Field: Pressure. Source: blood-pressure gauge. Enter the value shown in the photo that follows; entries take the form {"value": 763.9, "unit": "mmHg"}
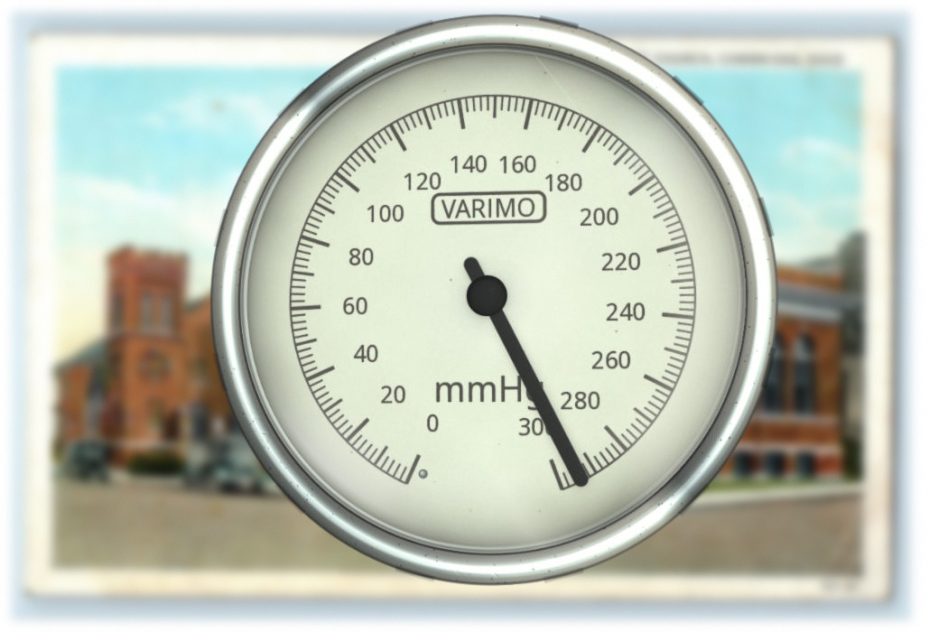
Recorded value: {"value": 294, "unit": "mmHg"}
